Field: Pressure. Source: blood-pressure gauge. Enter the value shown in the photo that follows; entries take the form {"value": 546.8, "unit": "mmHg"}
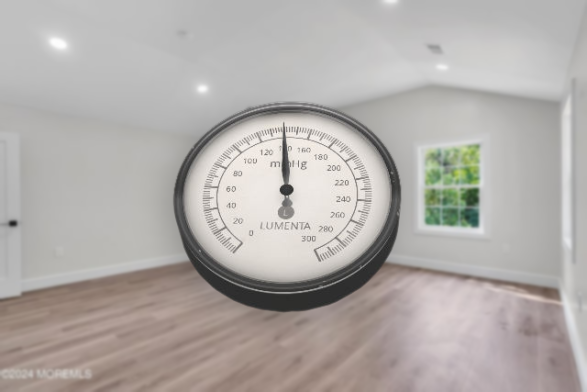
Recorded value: {"value": 140, "unit": "mmHg"}
